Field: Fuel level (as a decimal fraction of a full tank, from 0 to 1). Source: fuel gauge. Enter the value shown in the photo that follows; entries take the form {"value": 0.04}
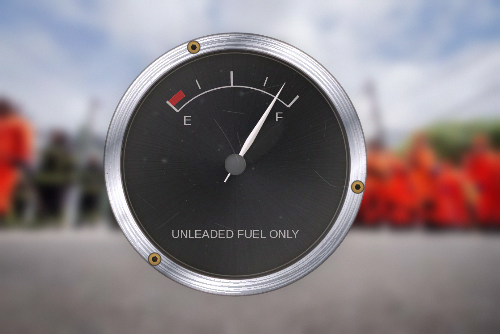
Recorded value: {"value": 0.875}
